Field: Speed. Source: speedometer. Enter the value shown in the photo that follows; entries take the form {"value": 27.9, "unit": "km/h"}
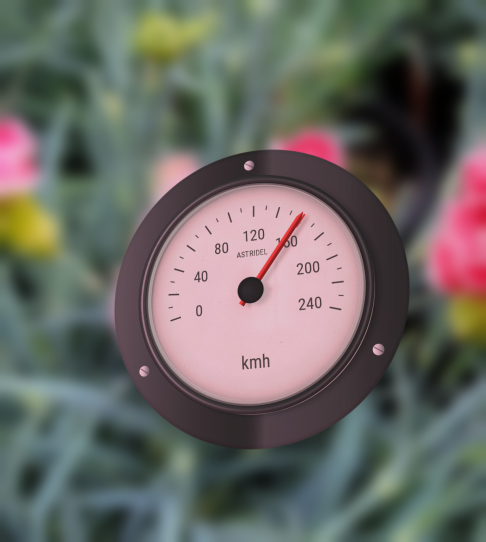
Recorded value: {"value": 160, "unit": "km/h"}
